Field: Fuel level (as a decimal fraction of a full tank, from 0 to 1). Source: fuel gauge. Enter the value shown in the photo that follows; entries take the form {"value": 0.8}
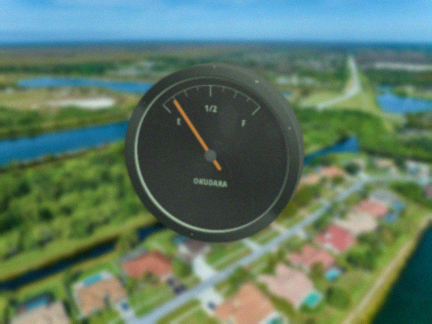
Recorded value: {"value": 0.125}
